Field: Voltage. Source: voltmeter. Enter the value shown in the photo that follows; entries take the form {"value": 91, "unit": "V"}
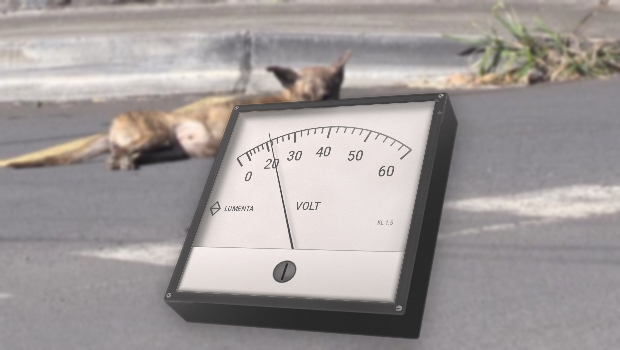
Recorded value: {"value": 22, "unit": "V"}
